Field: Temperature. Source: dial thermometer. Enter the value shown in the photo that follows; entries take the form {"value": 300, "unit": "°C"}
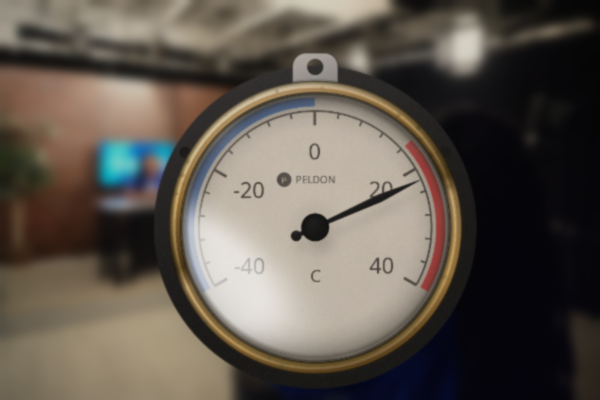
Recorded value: {"value": 22, "unit": "°C"}
